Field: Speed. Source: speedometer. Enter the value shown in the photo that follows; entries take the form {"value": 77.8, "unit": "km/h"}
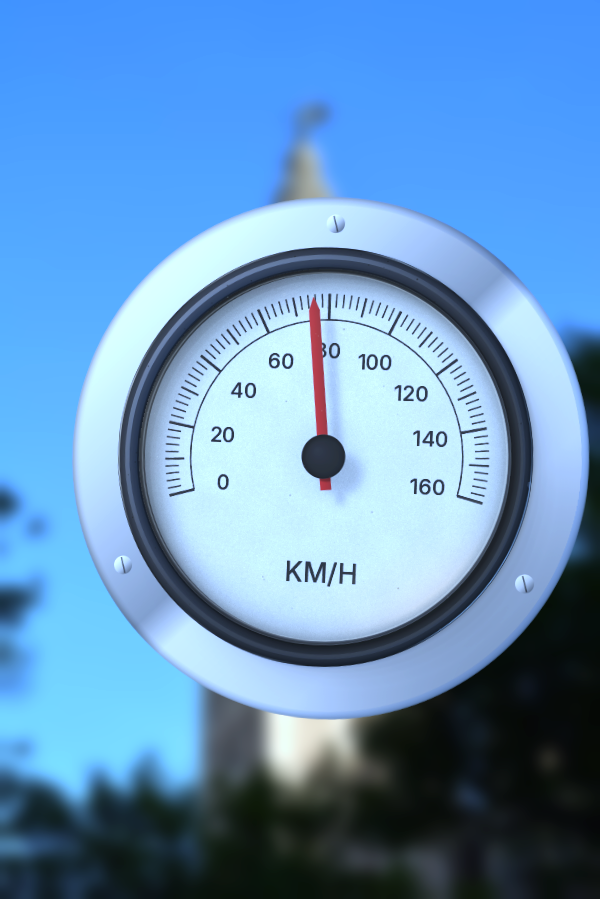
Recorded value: {"value": 76, "unit": "km/h"}
